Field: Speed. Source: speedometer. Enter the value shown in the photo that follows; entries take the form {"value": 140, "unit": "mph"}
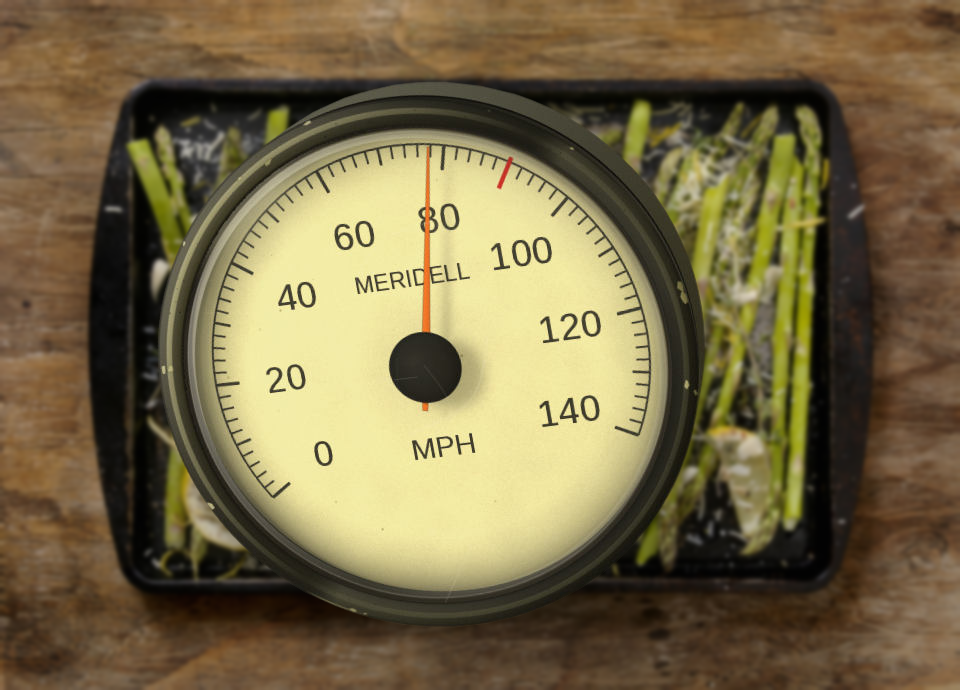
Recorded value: {"value": 78, "unit": "mph"}
